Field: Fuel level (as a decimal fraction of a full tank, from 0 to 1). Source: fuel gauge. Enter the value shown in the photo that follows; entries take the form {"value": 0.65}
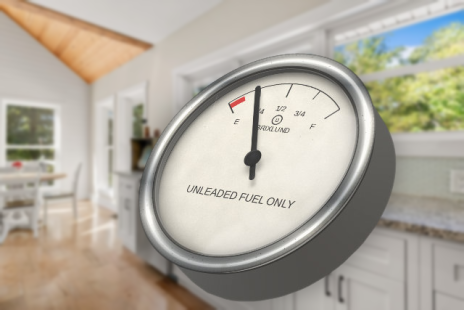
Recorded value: {"value": 0.25}
